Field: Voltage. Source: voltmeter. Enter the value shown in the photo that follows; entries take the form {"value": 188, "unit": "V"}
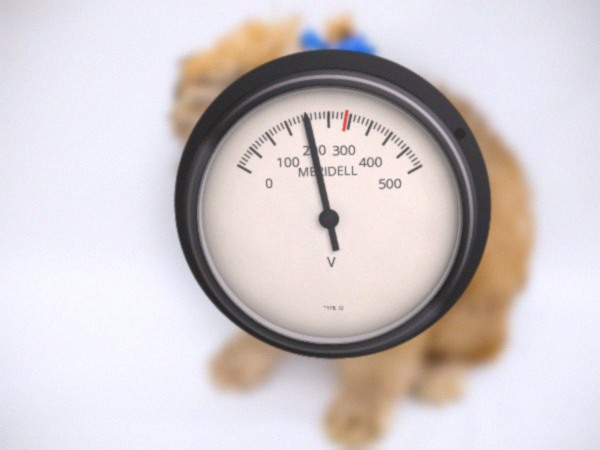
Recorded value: {"value": 200, "unit": "V"}
